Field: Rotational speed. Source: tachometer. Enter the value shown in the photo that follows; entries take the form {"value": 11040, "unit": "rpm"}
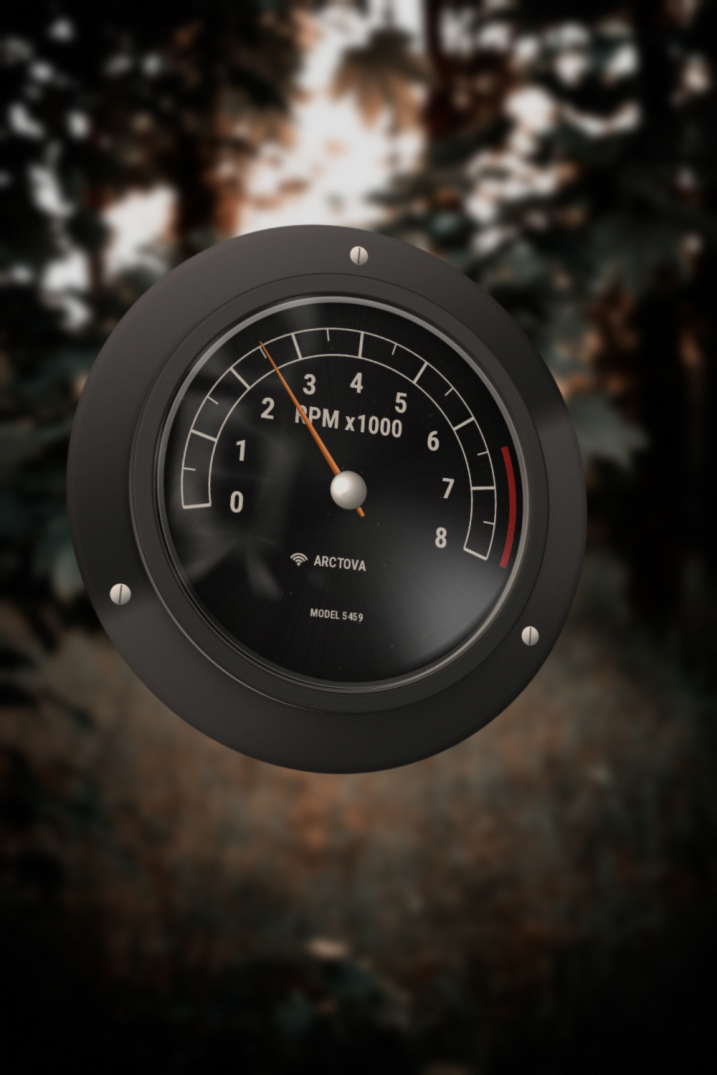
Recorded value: {"value": 2500, "unit": "rpm"}
